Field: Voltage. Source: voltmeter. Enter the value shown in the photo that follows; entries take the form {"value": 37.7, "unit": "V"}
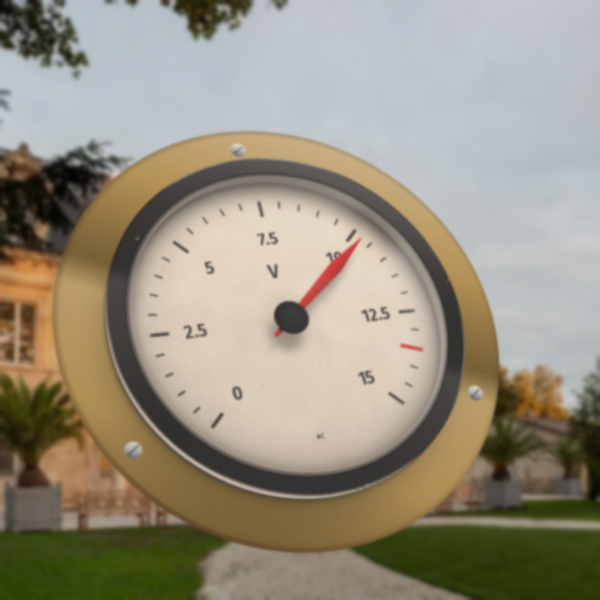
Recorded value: {"value": 10.25, "unit": "V"}
